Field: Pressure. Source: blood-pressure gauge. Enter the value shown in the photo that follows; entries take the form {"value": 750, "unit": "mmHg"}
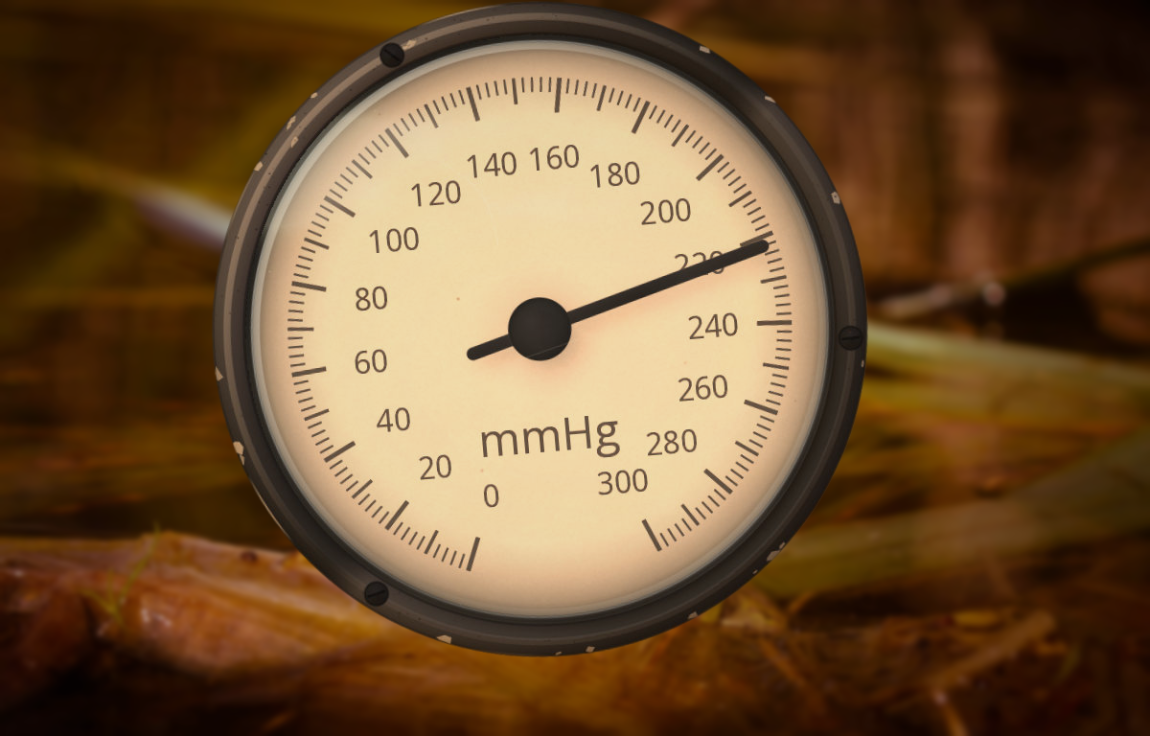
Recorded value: {"value": 222, "unit": "mmHg"}
